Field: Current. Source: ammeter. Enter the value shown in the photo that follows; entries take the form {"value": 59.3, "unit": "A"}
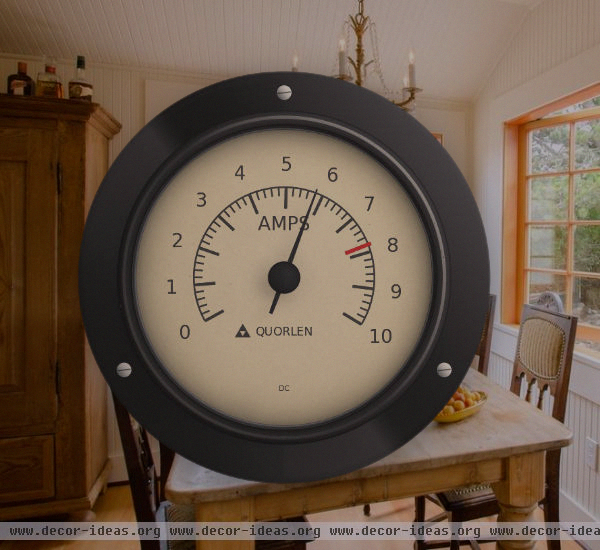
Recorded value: {"value": 5.8, "unit": "A"}
